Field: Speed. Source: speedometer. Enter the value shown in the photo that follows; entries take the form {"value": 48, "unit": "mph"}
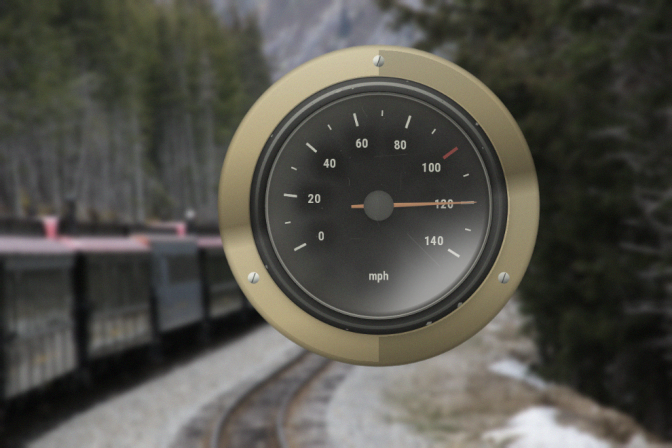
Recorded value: {"value": 120, "unit": "mph"}
